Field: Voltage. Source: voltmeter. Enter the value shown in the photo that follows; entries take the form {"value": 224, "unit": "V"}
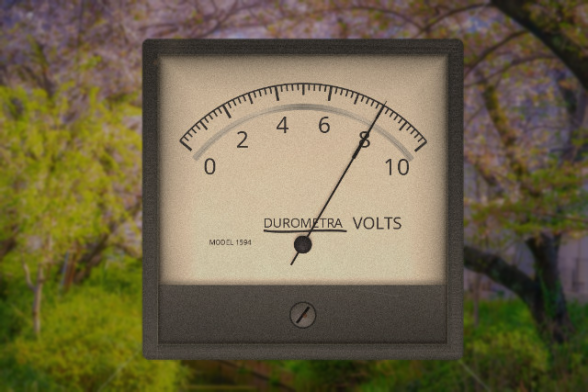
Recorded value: {"value": 8, "unit": "V"}
